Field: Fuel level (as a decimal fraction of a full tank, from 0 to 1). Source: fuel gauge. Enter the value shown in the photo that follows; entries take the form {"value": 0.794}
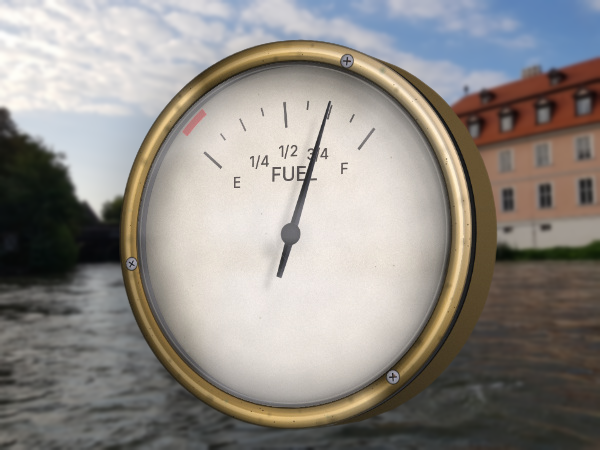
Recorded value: {"value": 0.75}
